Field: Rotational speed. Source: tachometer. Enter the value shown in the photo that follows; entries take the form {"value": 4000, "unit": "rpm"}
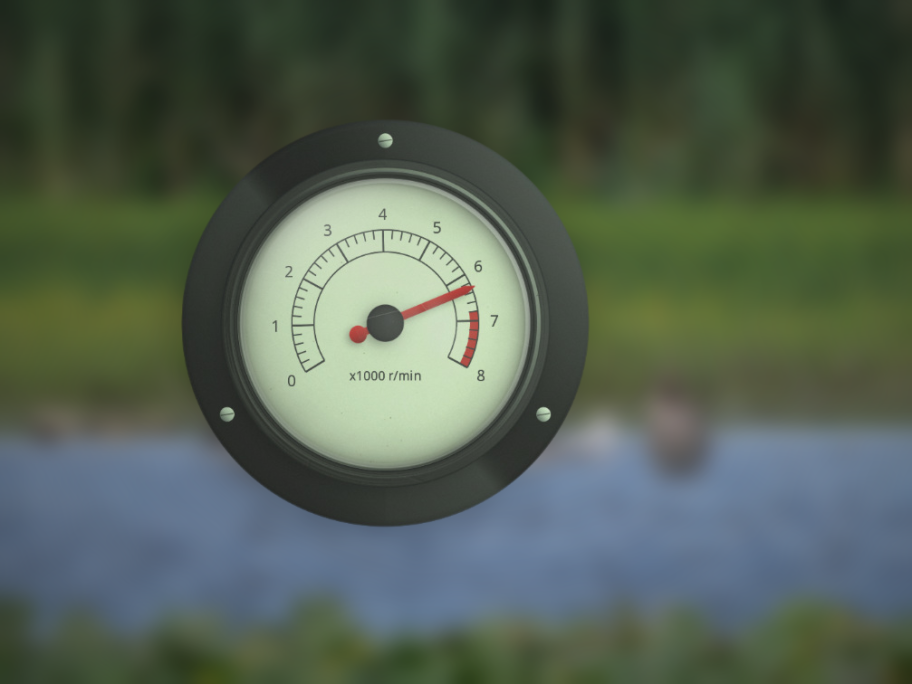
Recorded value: {"value": 6300, "unit": "rpm"}
